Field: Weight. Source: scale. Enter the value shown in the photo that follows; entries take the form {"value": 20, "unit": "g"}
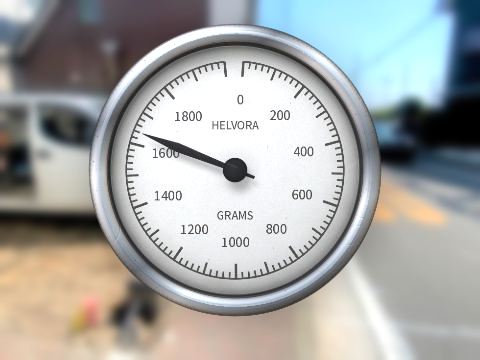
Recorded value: {"value": 1640, "unit": "g"}
